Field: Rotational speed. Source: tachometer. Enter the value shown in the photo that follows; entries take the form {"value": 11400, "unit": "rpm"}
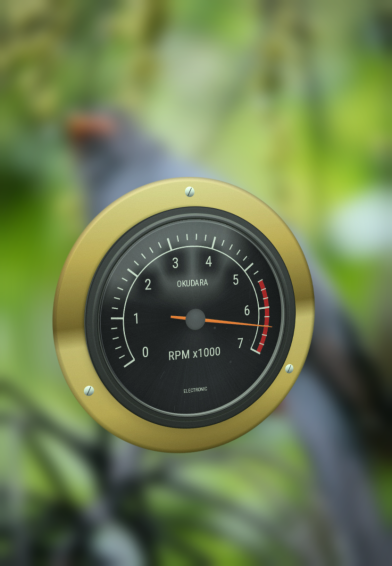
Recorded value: {"value": 6400, "unit": "rpm"}
